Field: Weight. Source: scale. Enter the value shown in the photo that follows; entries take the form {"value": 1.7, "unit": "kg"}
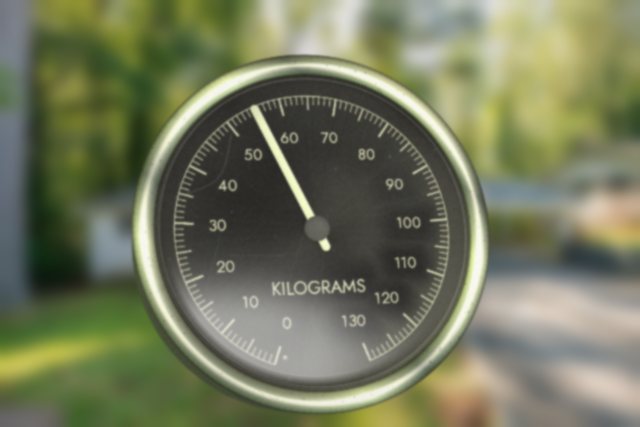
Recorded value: {"value": 55, "unit": "kg"}
